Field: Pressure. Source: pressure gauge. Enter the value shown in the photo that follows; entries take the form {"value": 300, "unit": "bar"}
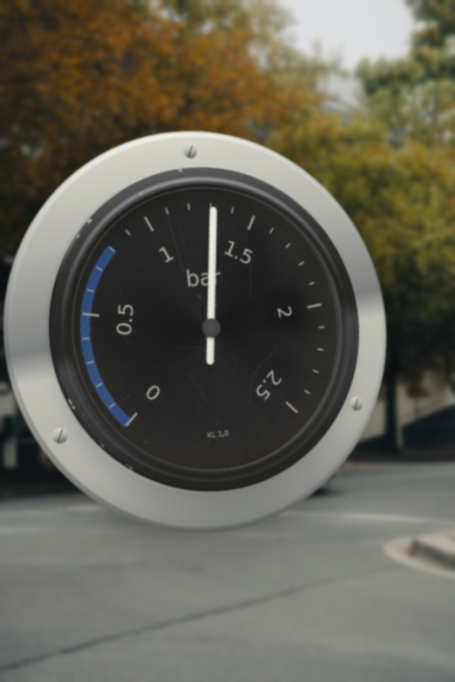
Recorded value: {"value": 1.3, "unit": "bar"}
